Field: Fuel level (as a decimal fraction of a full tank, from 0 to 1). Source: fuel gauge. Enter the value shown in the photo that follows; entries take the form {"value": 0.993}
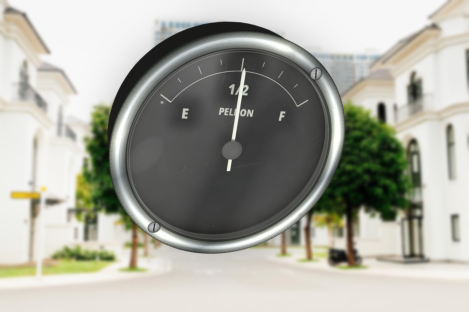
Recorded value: {"value": 0.5}
